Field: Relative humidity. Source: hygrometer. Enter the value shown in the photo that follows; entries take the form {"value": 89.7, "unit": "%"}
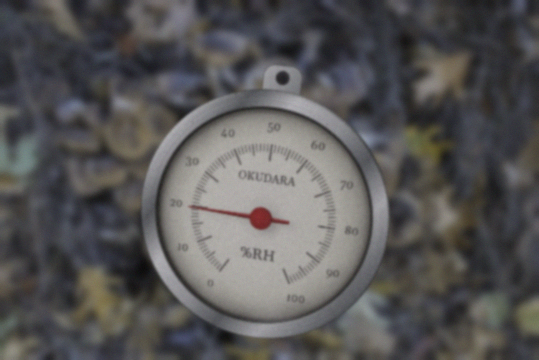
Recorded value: {"value": 20, "unit": "%"}
